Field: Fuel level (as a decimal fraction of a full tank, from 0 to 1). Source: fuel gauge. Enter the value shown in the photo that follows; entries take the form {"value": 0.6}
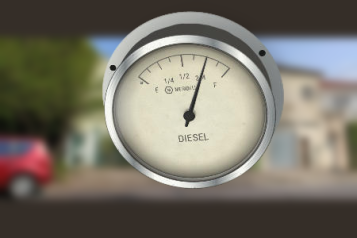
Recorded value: {"value": 0.75}
